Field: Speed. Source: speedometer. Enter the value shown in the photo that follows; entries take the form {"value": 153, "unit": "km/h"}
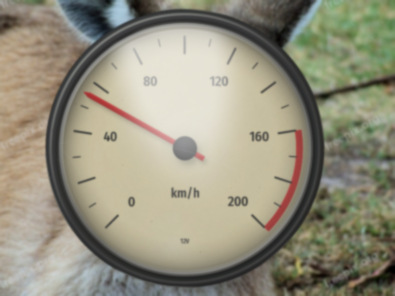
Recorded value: {"value": 55, "unit": "km/h"}
